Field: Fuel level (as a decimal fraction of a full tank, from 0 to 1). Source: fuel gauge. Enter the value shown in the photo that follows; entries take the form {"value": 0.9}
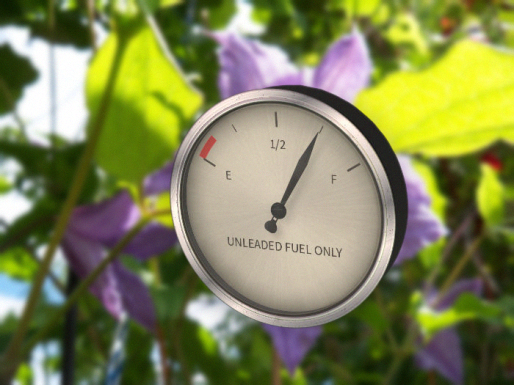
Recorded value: {"value": 0.75}
